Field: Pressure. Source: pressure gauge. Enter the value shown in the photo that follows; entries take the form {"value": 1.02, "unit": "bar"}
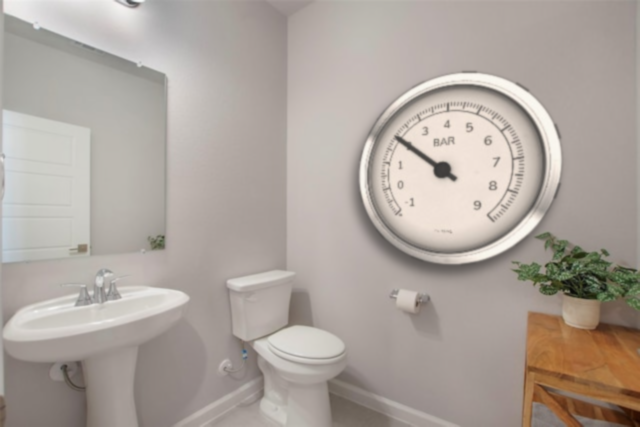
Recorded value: {"value": 2, "unit": "bar"}
